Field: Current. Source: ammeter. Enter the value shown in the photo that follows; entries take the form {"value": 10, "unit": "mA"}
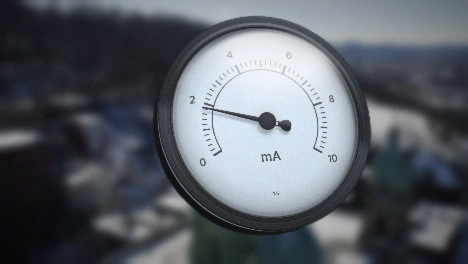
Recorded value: {"value": 1.8, "unit": "mA"}
